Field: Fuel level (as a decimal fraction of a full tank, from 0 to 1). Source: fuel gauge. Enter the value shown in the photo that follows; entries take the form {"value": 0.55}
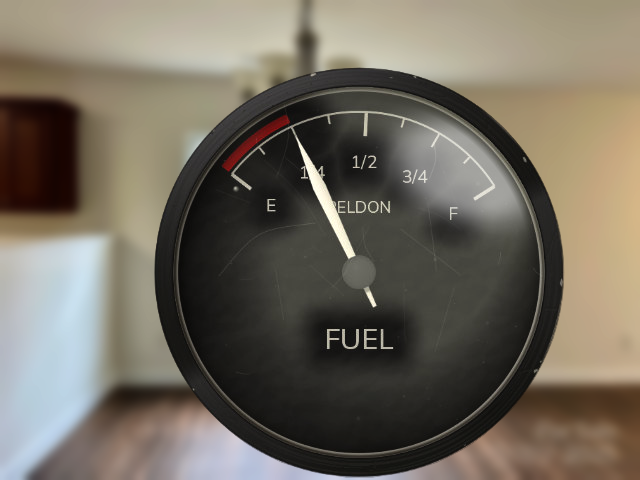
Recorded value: {"value": 0.25}
